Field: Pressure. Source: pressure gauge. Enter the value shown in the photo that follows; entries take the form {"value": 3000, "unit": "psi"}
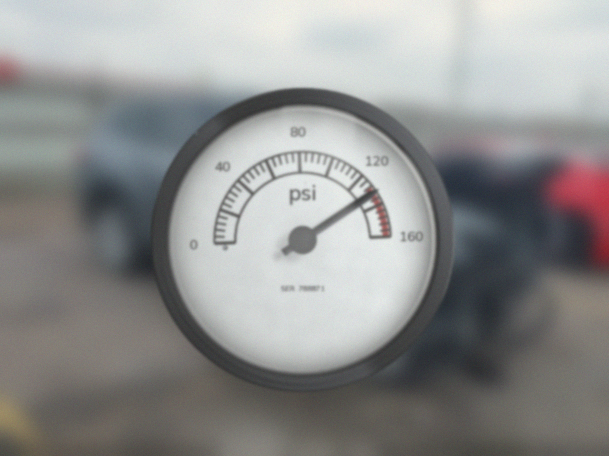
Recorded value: {"value": 132, "unit": "psi"}
